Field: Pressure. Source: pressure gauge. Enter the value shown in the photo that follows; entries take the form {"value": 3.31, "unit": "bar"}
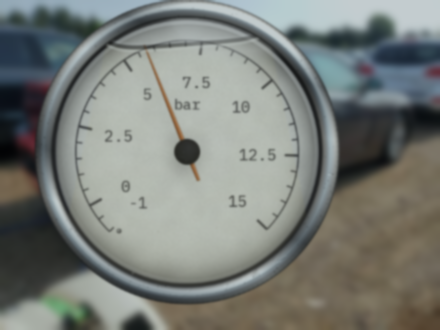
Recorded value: {"value": 5.75, "unit": "bar"}
